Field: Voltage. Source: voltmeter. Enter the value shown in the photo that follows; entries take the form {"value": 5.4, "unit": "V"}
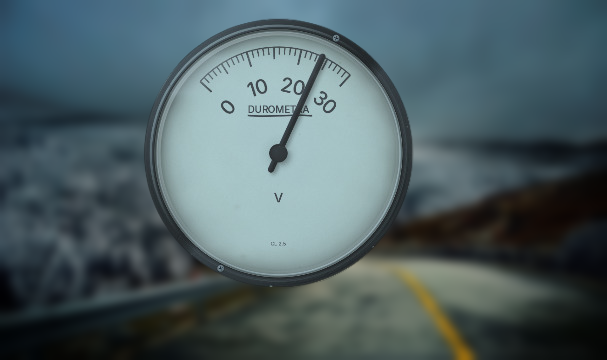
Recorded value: {"value": 24, "unit": "V"}
